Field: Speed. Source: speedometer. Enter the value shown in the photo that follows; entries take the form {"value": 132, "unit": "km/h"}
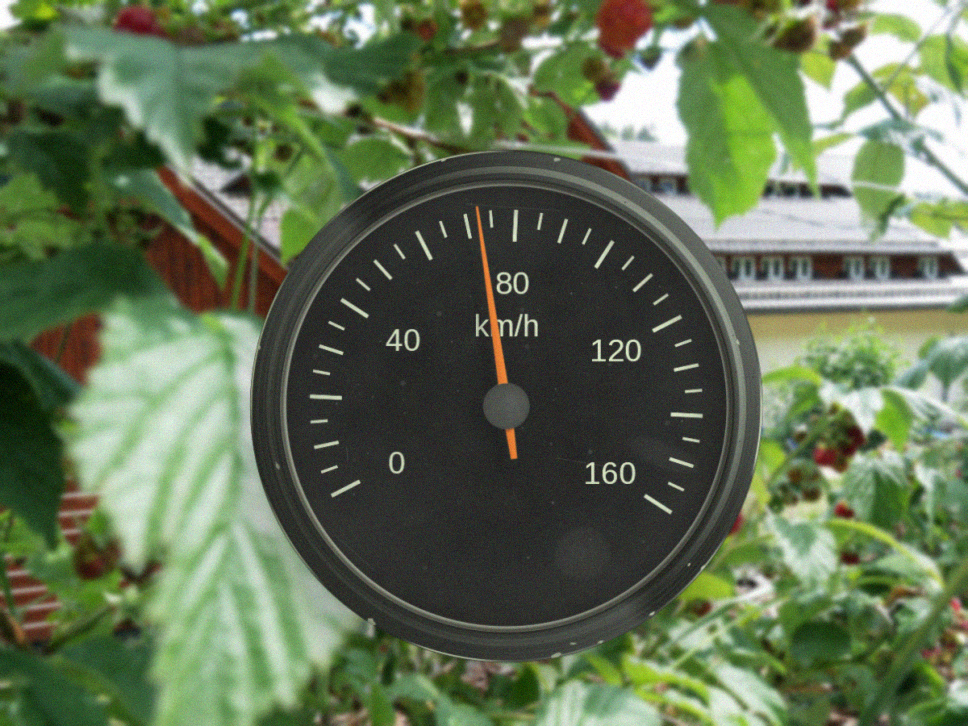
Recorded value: {"value": 72.5, "unit": "km/h"}
